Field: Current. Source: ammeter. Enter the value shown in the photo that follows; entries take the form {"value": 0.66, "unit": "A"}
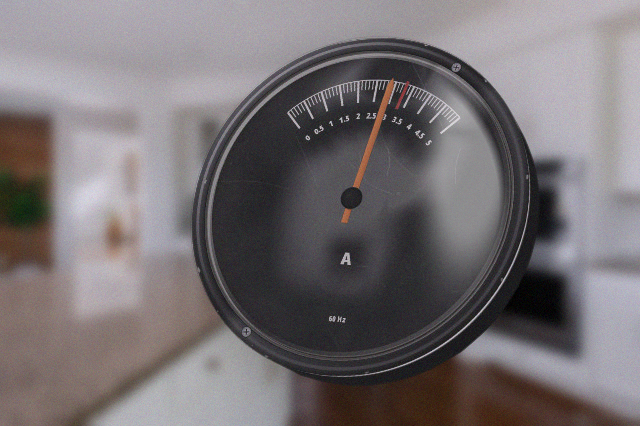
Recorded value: {"value": 3, "unit": "A"}
